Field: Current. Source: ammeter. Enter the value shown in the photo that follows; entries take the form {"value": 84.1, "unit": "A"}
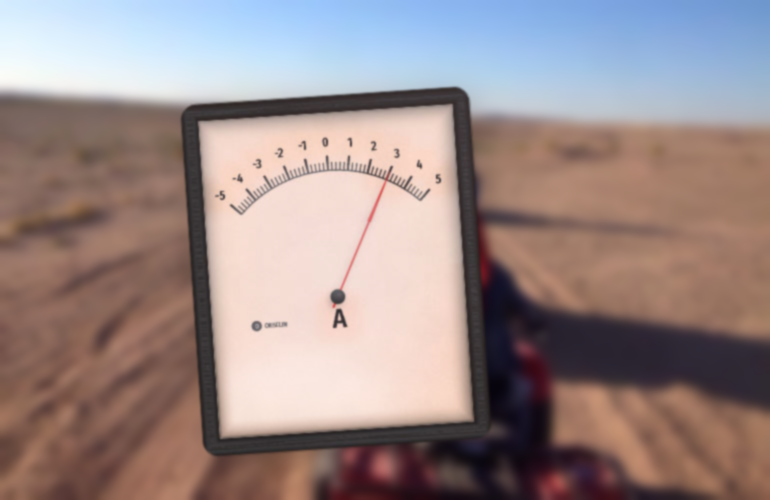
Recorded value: {"value": 3, "unit": "A"}
